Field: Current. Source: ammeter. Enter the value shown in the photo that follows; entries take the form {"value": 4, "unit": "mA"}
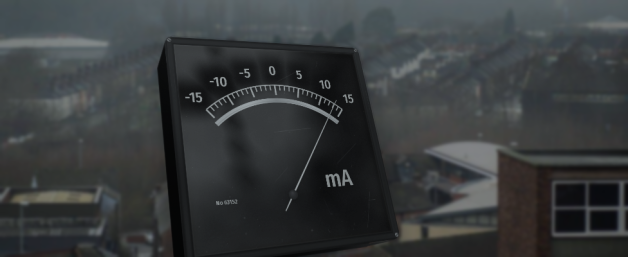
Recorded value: {"value": 13, "unit": "mA"}
